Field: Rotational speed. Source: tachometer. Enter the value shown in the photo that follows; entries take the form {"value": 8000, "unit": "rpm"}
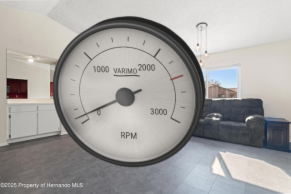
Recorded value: {"value": 100, "unit": "rpm"}
